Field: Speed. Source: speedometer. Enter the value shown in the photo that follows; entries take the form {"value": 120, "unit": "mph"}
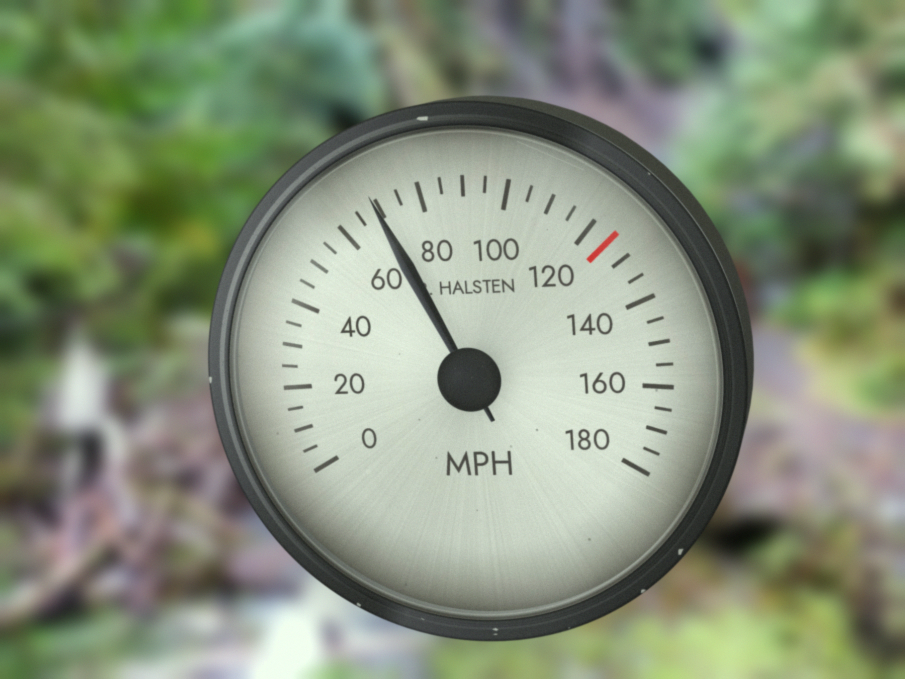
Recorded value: {"value": 70, "unit": "mph"}
